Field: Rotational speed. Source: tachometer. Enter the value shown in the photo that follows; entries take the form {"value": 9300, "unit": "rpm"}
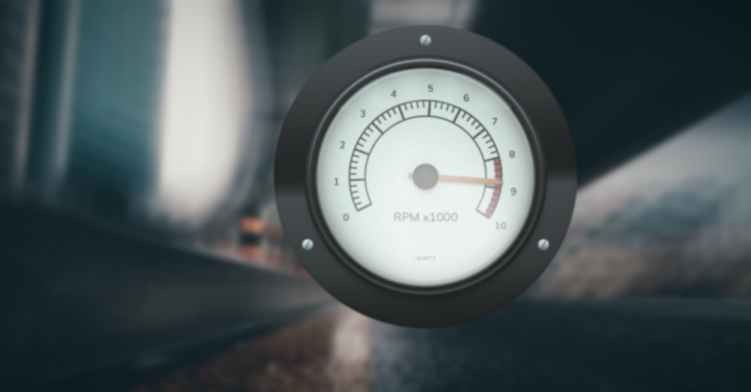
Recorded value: {"value": 8800, "unit": "rpm"}
